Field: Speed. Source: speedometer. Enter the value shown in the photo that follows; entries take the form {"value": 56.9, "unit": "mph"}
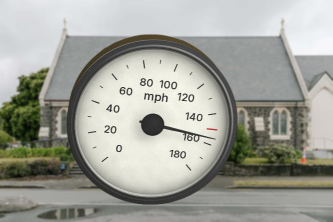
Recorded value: {"value": 155, "unit": "mph"}
